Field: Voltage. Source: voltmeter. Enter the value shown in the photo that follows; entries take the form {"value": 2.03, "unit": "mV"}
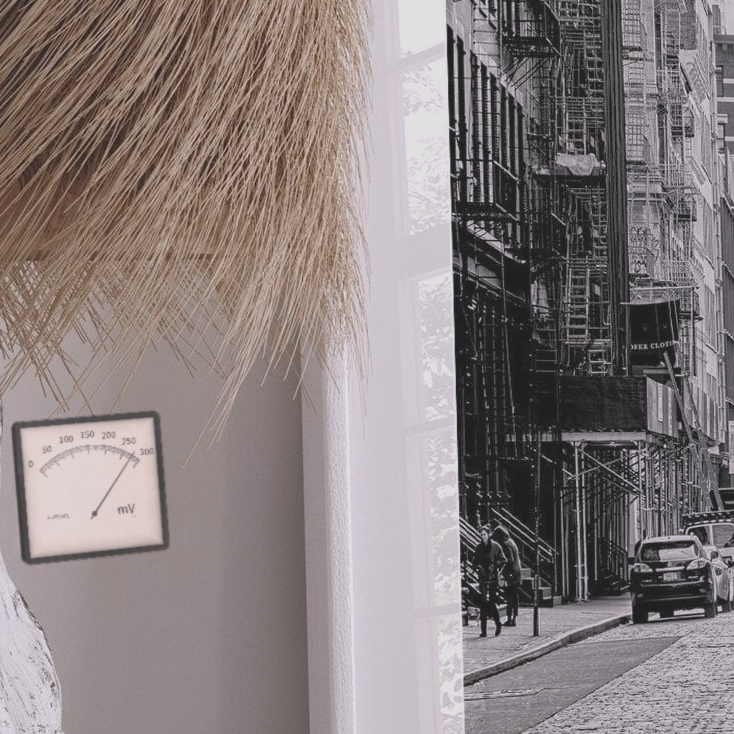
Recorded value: {"value": 275, "unit": "mV"}
